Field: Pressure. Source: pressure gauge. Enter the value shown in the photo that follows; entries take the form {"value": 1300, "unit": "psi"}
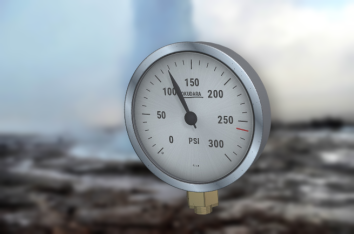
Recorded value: {"value": 120, "unit": "psi"}
